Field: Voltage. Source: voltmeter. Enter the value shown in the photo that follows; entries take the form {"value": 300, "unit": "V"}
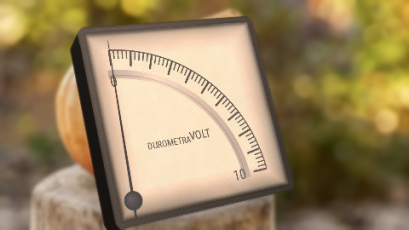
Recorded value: {"value": 0, "unit": "V"}
